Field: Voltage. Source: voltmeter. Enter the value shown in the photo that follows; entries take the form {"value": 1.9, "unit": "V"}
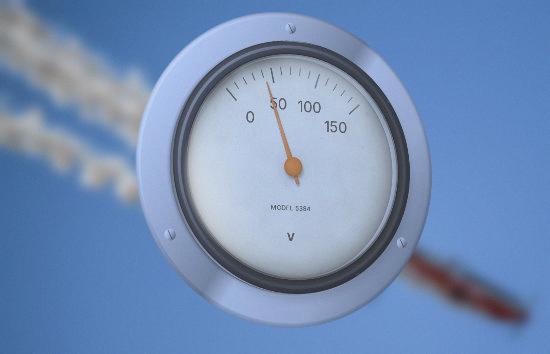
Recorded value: {"value": 40, "unit": "V"}
